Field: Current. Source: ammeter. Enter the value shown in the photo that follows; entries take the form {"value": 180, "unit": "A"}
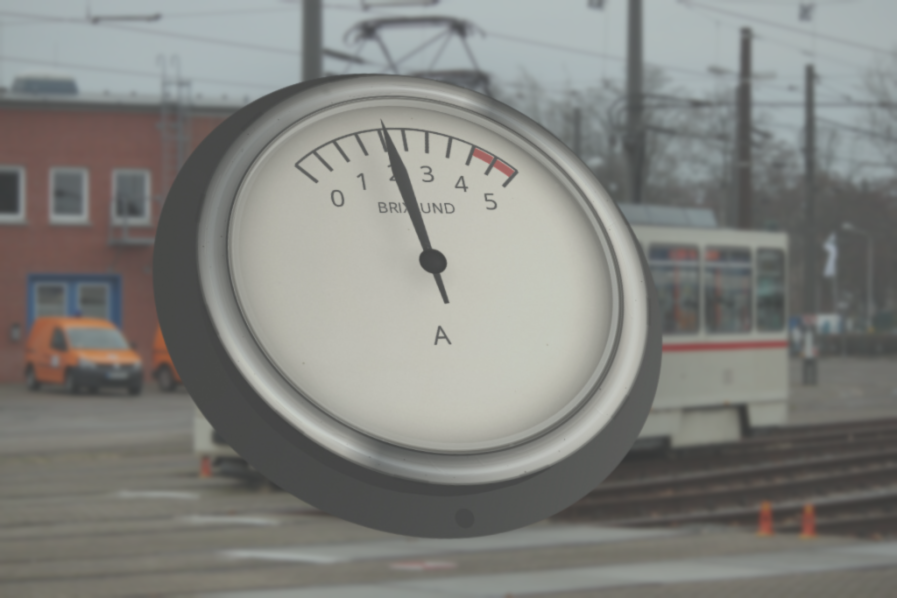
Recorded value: {"value": 2, "unit": "A"}
